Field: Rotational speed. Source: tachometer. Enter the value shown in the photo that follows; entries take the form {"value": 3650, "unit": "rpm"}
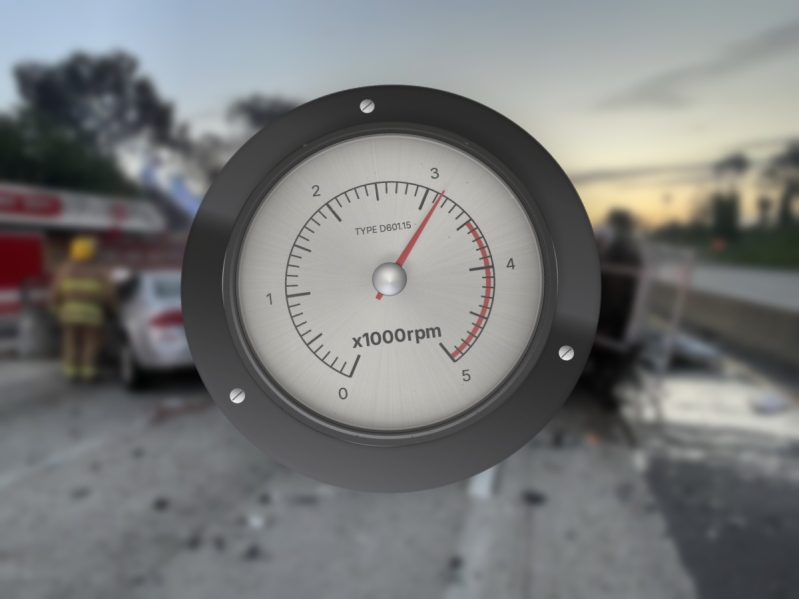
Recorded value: {"value": 3150, "unit": "rpm"}
